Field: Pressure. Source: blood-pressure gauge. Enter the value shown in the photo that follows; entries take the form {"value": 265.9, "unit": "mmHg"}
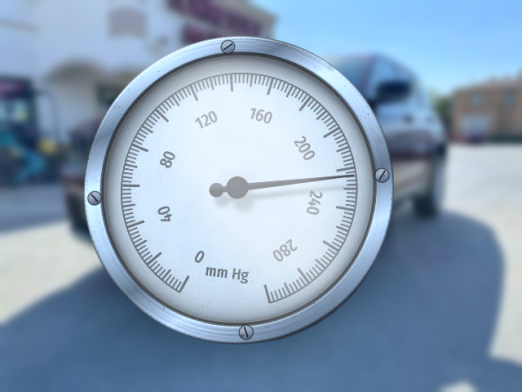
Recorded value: {"value": 224, "unit": "mmHg"}
